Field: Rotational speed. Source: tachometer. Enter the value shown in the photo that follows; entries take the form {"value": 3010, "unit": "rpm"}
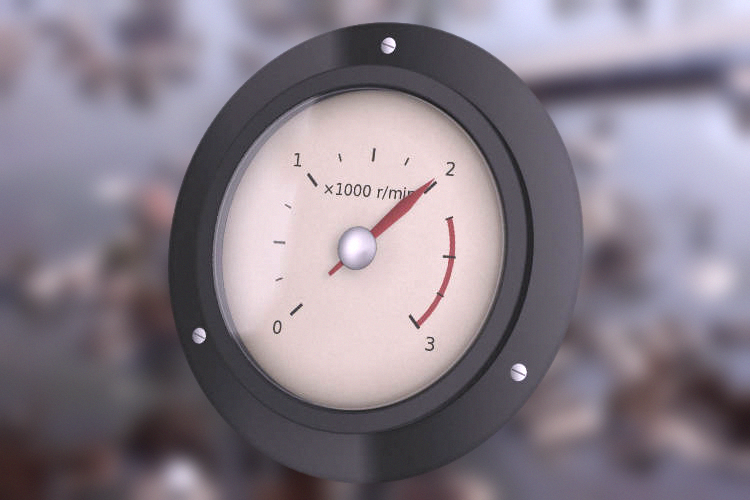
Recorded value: {"value": 2000, "unit": "rpm"}
